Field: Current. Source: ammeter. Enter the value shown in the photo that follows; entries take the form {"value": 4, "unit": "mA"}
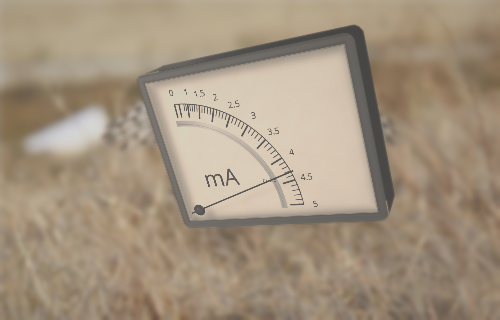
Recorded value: {"value": 4.3, "unit": "mA"}
